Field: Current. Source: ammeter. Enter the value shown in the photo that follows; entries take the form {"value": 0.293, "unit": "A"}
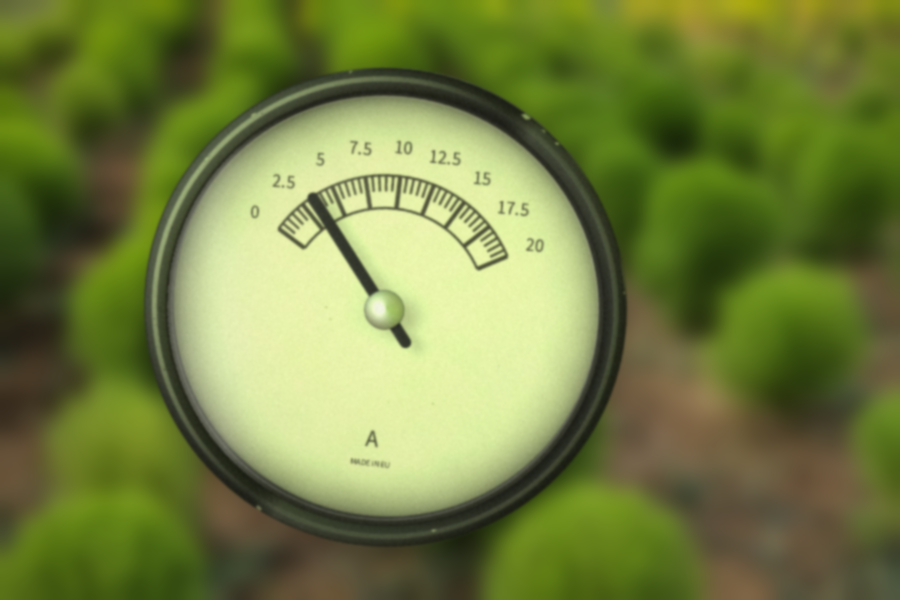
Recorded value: {"value": 3.5, "unit": "A"}
